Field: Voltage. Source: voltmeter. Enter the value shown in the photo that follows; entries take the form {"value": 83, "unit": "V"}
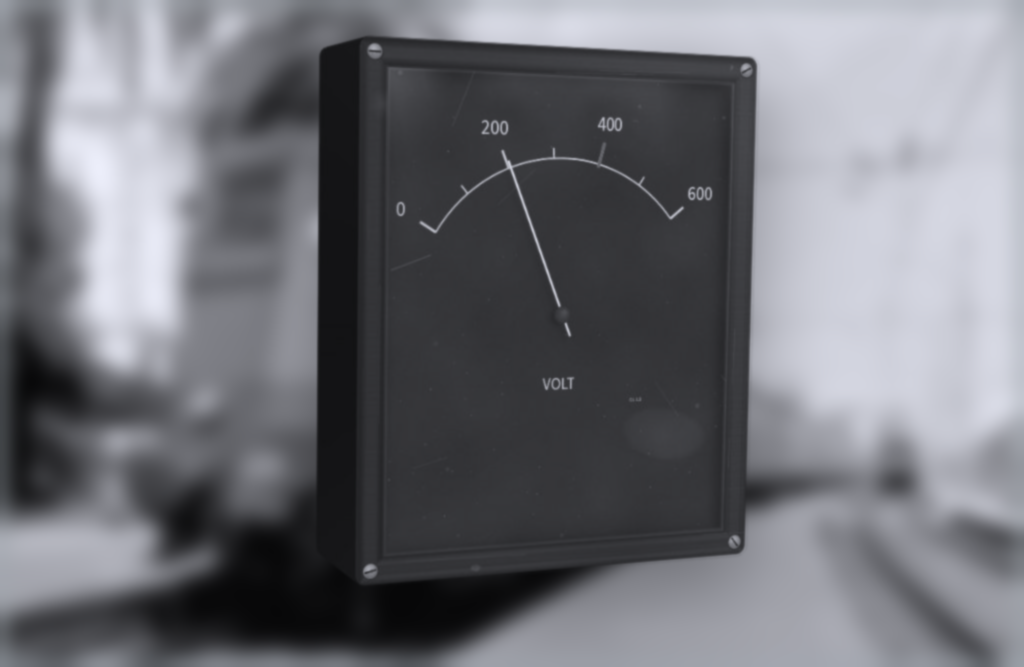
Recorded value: {"value": 200, "unit": "V"}
